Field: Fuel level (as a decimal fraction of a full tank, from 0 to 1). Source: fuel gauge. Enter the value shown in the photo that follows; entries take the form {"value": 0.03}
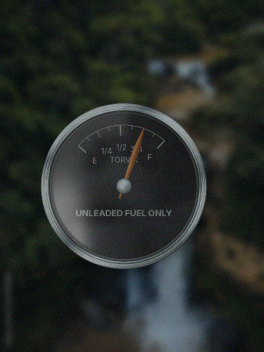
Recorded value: {"value": 0.75}
